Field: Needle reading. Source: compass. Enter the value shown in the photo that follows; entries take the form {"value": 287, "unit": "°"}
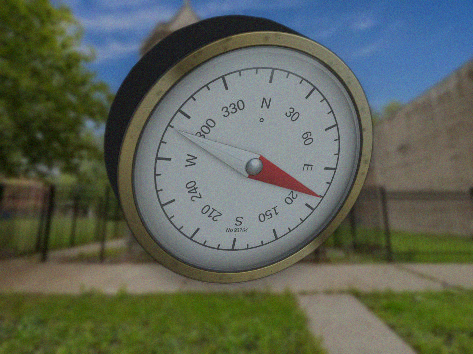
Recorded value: {"value": 110, "unit": "°"}
